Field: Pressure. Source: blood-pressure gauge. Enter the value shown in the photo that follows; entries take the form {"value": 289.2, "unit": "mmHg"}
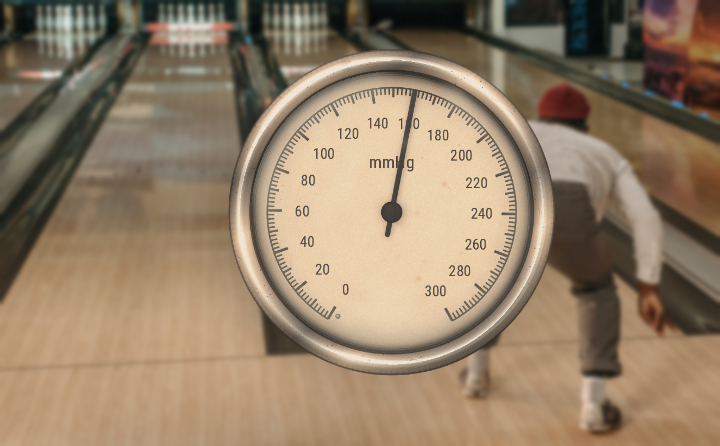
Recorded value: {"value": 160, "unit": "mmHg"}
